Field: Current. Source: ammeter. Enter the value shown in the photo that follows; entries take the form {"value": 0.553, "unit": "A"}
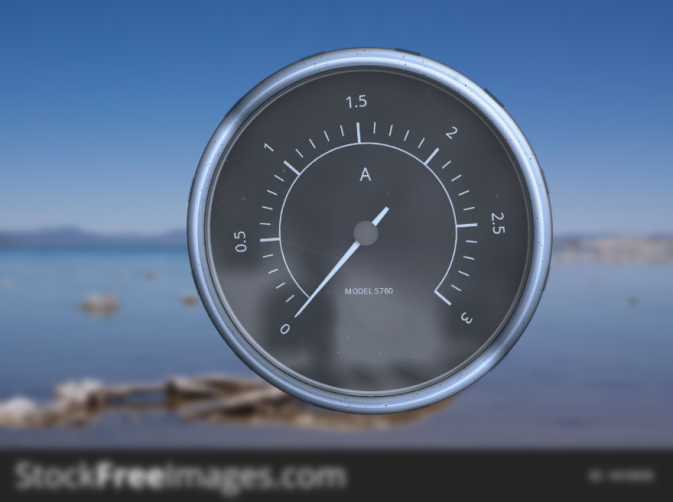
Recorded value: {"value": 0, "unit": "A"}
